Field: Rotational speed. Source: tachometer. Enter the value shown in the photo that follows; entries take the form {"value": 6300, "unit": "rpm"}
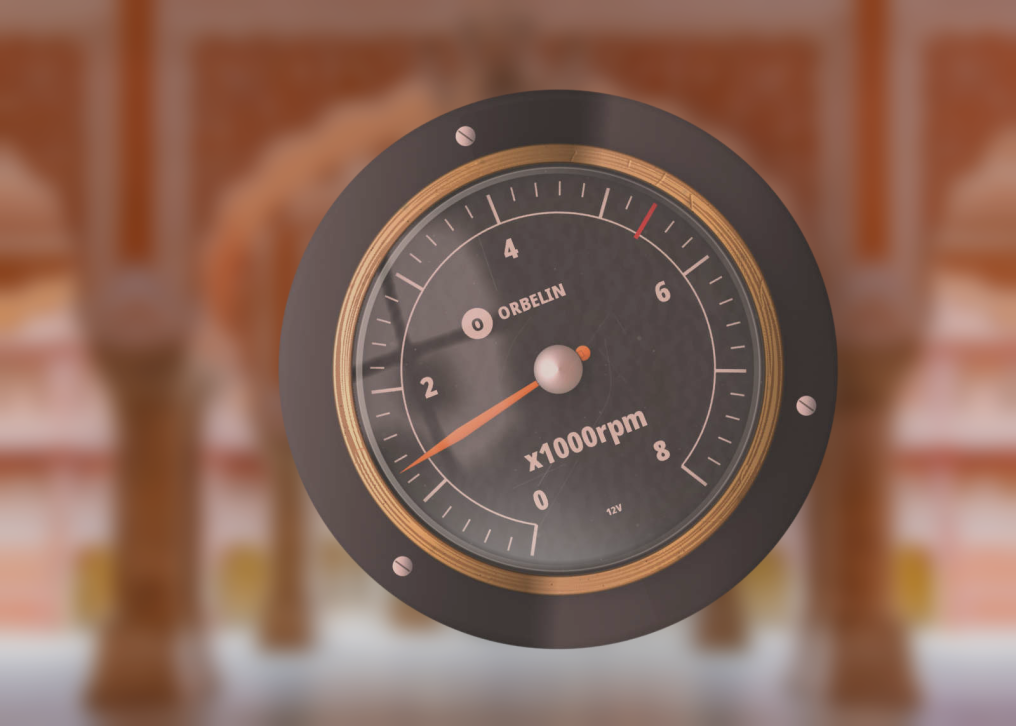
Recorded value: {"value": 1300, "unit": "rpm"}
